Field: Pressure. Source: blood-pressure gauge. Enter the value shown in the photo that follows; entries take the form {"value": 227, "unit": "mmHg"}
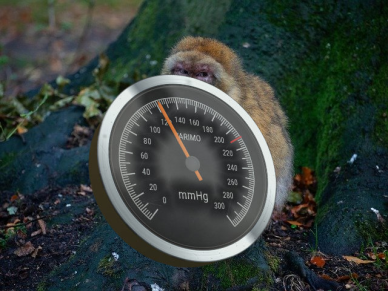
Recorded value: {"value": 120, "unit": "mmHg"}
